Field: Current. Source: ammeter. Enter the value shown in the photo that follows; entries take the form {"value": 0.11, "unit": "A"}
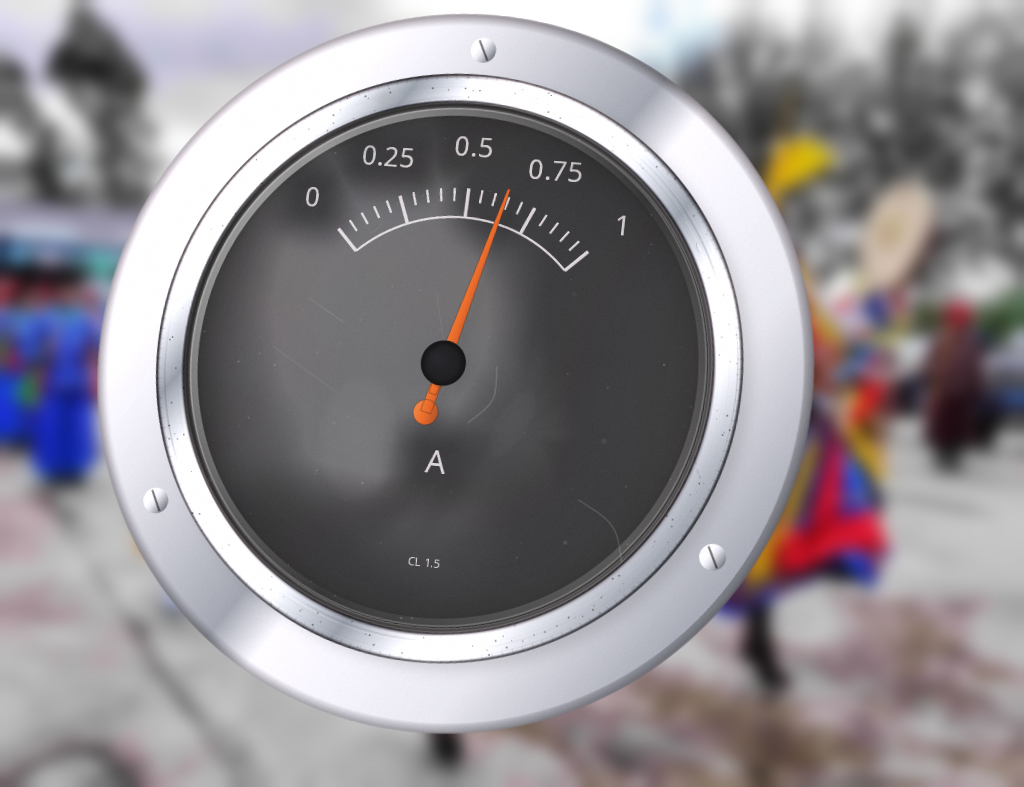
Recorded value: {"value": 0.65, "unit": "A"}
